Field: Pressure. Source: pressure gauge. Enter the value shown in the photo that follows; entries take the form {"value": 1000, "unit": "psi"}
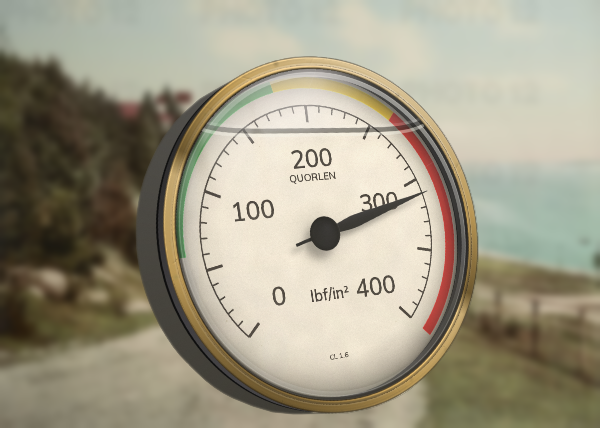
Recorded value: {"value": 310, "unit": "psi"}
